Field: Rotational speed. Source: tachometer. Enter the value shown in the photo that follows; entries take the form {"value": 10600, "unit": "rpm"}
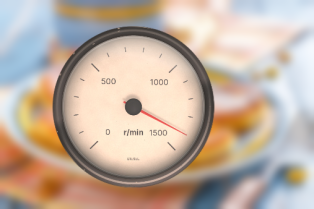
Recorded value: {"value": 1400, "unit": "rpm"}
